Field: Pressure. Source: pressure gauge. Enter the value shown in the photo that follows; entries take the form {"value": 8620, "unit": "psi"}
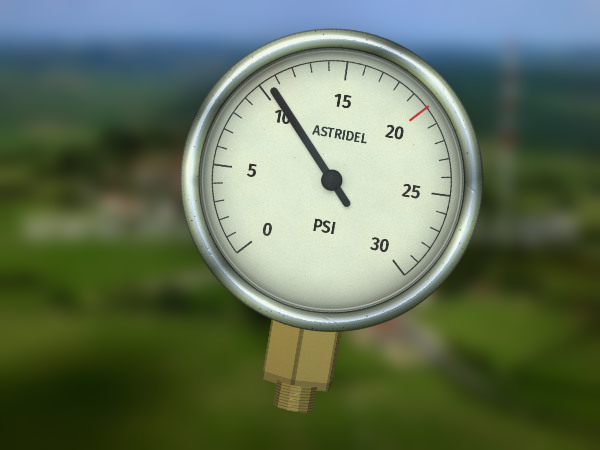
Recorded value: {"value": 10.5, "unit": "psi"}
